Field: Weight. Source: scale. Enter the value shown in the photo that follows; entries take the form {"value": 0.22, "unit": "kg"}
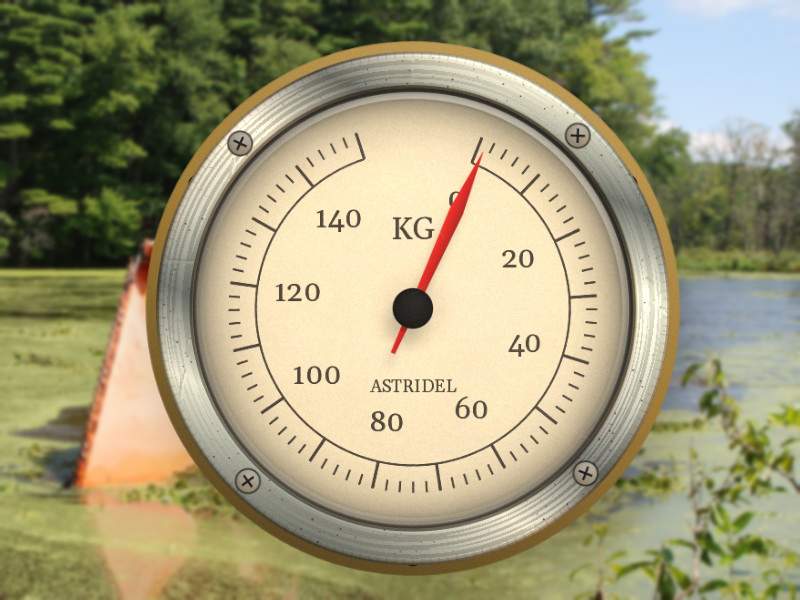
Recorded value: {"value": 1, "unit": "kg"}
